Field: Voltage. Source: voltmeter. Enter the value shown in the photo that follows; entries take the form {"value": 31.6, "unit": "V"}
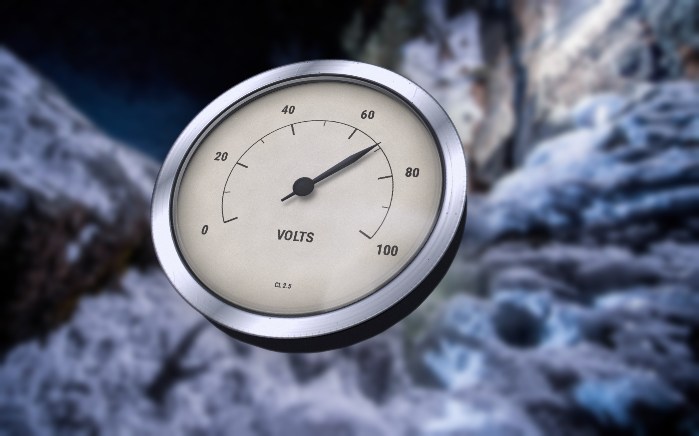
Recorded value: {"value": 70, "unit": "V"}
